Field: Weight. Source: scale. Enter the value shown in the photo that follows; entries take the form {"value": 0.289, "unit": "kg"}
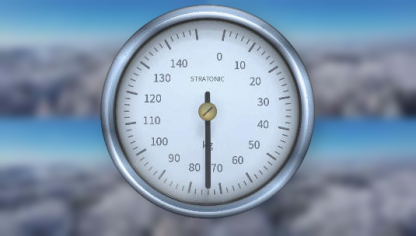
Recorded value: {"value": 74, "unit": "kg"}
